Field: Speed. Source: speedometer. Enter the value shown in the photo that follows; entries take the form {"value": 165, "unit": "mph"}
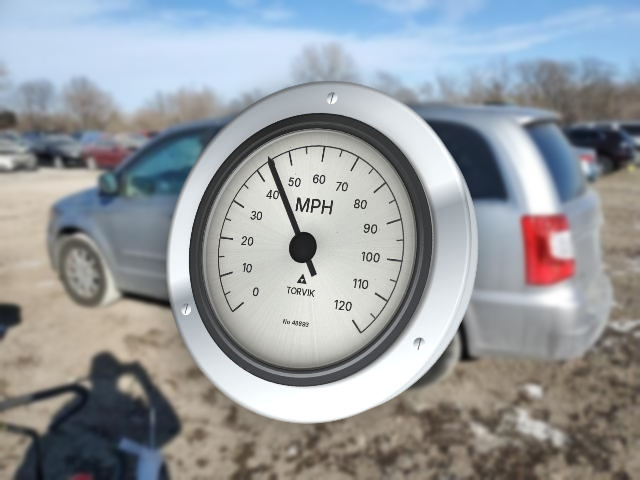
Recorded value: {"value": 45, "unit": "mph"}
